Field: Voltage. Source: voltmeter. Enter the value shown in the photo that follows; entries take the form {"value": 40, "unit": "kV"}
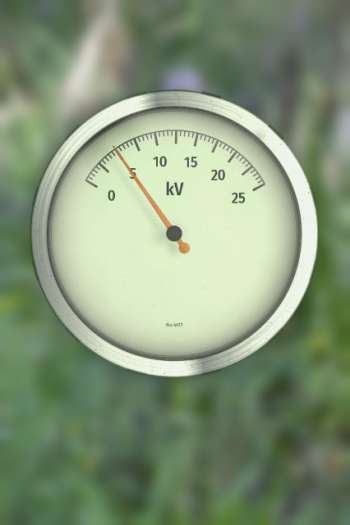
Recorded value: {"value": 5, "unit": "kV"}
